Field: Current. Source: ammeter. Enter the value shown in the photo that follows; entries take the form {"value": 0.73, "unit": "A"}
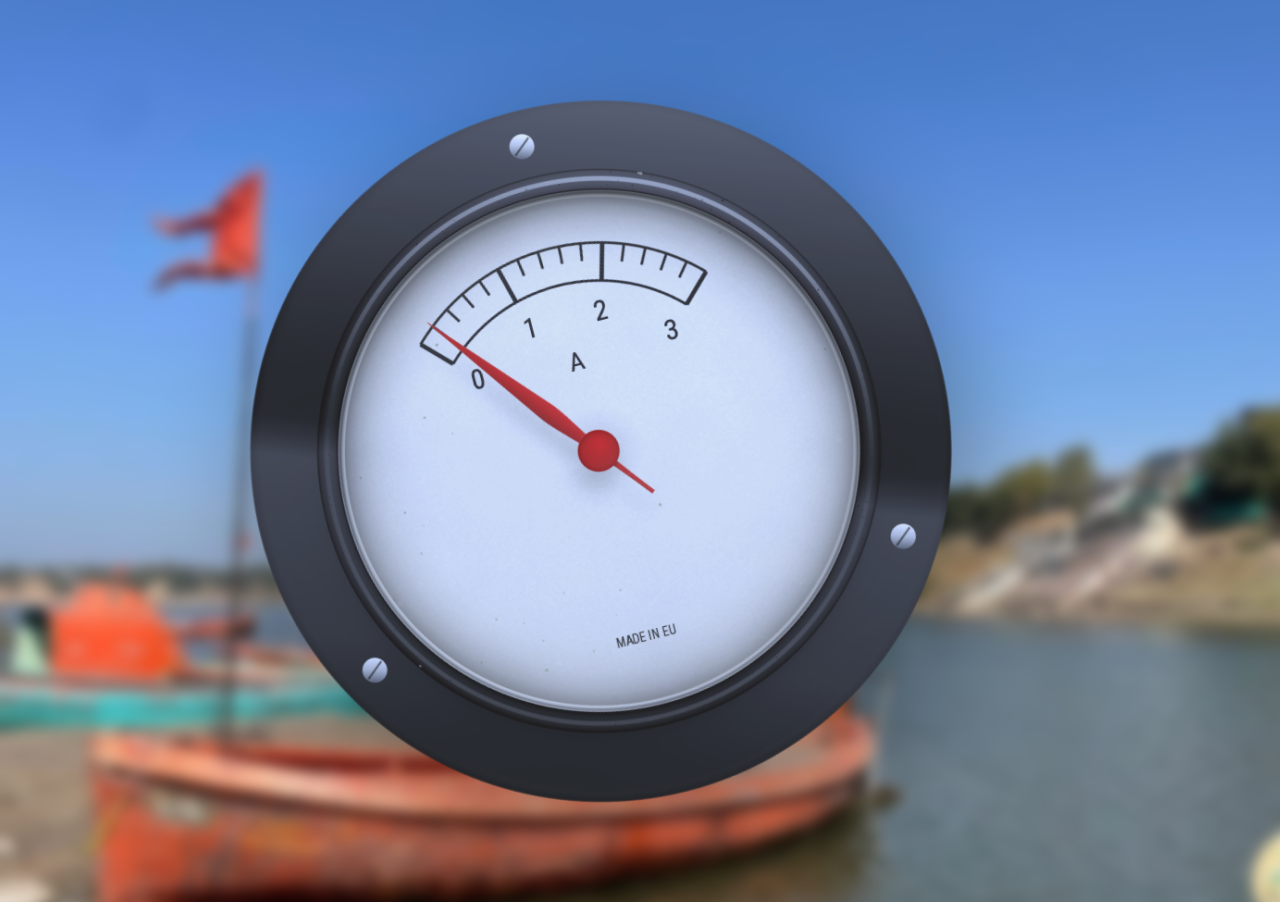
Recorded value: {"value": 0.2, "unit": "A"}
